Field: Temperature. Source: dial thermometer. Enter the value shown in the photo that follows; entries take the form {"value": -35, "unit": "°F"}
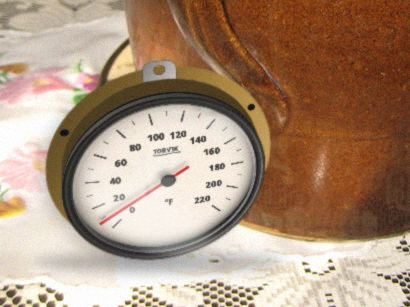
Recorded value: {"value": 10, "unit": "°F"}
